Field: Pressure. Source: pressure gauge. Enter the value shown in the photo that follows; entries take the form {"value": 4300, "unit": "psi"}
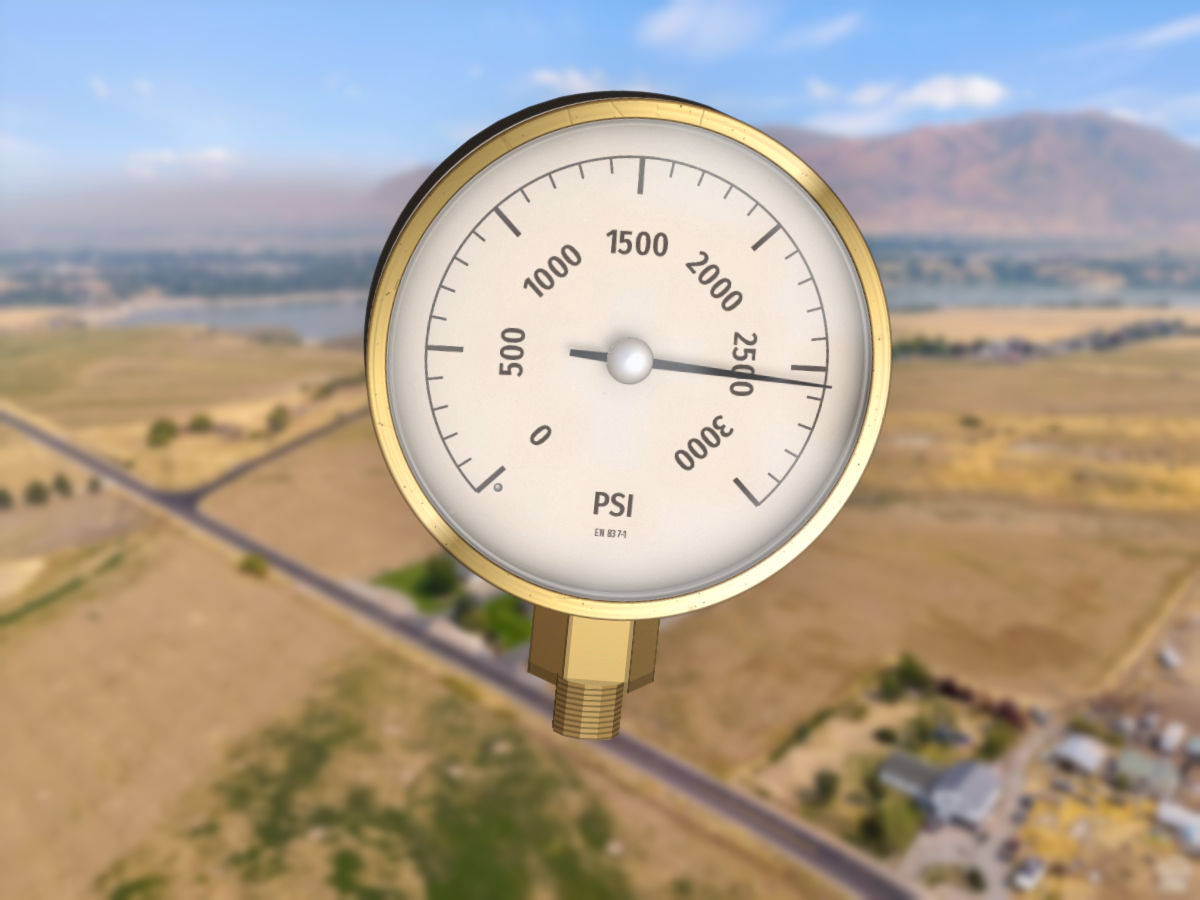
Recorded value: {"value": 2550, "unit": "psi"}
